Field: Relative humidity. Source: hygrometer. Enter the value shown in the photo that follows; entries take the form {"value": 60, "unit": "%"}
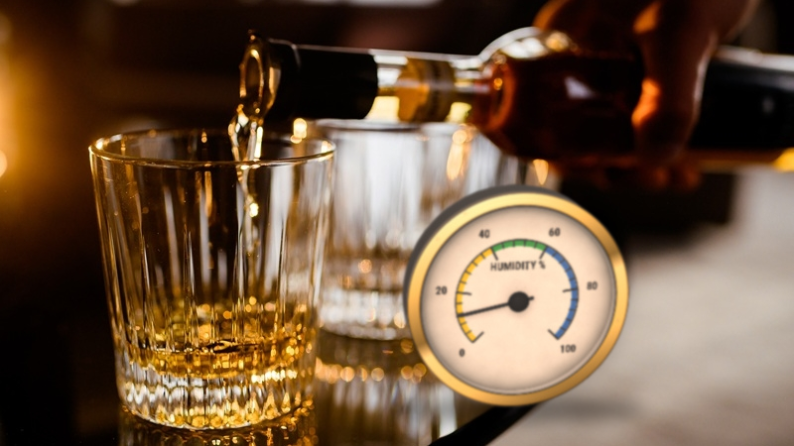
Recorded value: {"value": 12, "unit": "%"}
